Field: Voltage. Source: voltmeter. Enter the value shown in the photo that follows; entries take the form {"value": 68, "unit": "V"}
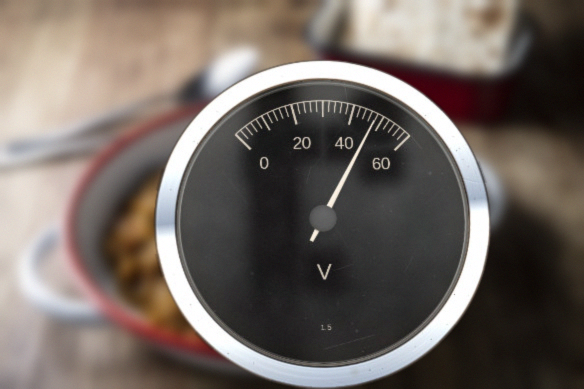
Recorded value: {"value": 48, "unit": "V"}
